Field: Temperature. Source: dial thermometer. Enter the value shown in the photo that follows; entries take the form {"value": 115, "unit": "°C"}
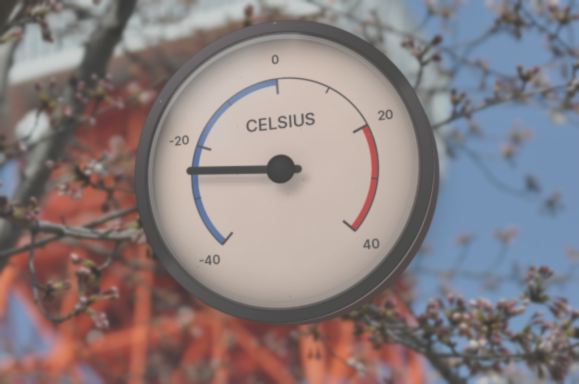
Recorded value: {"value": -25, "unit": "°C"}
